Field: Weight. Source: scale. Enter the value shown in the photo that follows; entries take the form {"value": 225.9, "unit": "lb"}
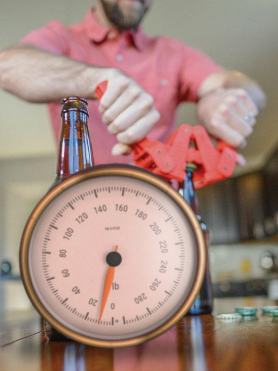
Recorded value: {"value": 10, "unit": "lb"}
